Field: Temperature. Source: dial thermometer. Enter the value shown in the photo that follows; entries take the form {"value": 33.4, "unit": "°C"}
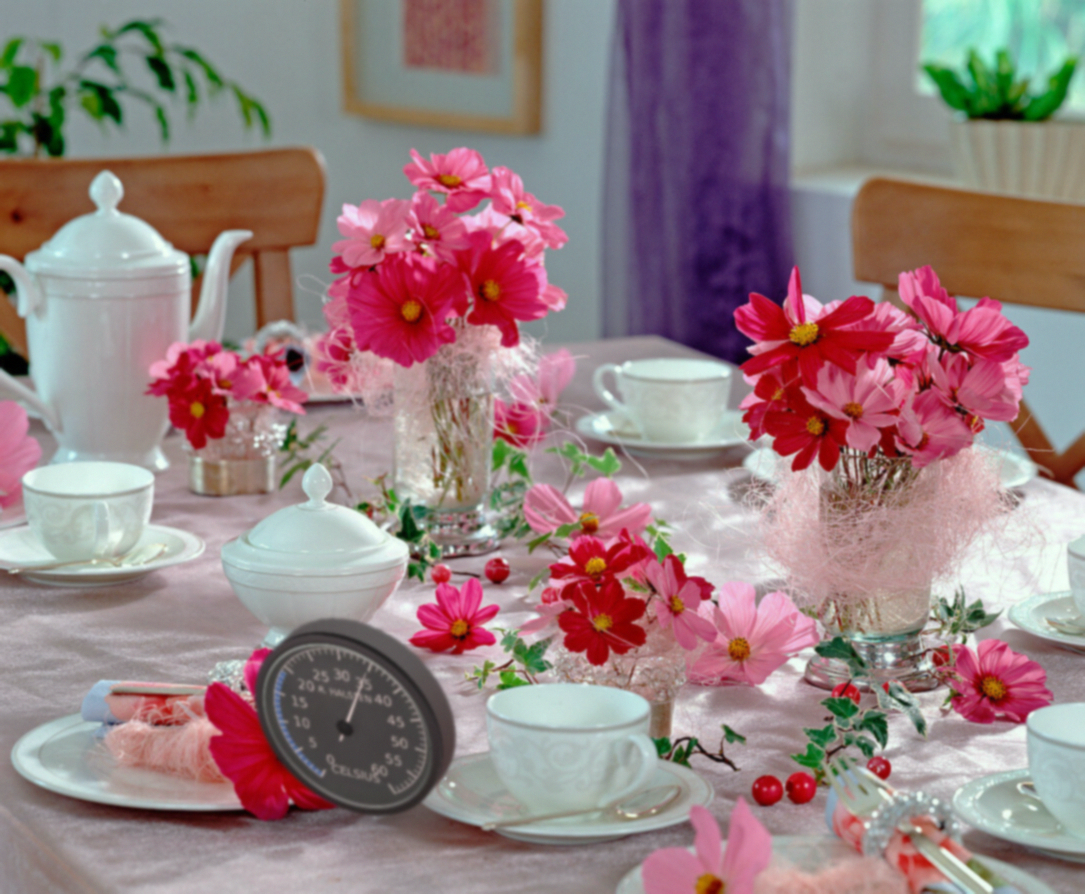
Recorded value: {"value": 35, "unit": "°C"}
